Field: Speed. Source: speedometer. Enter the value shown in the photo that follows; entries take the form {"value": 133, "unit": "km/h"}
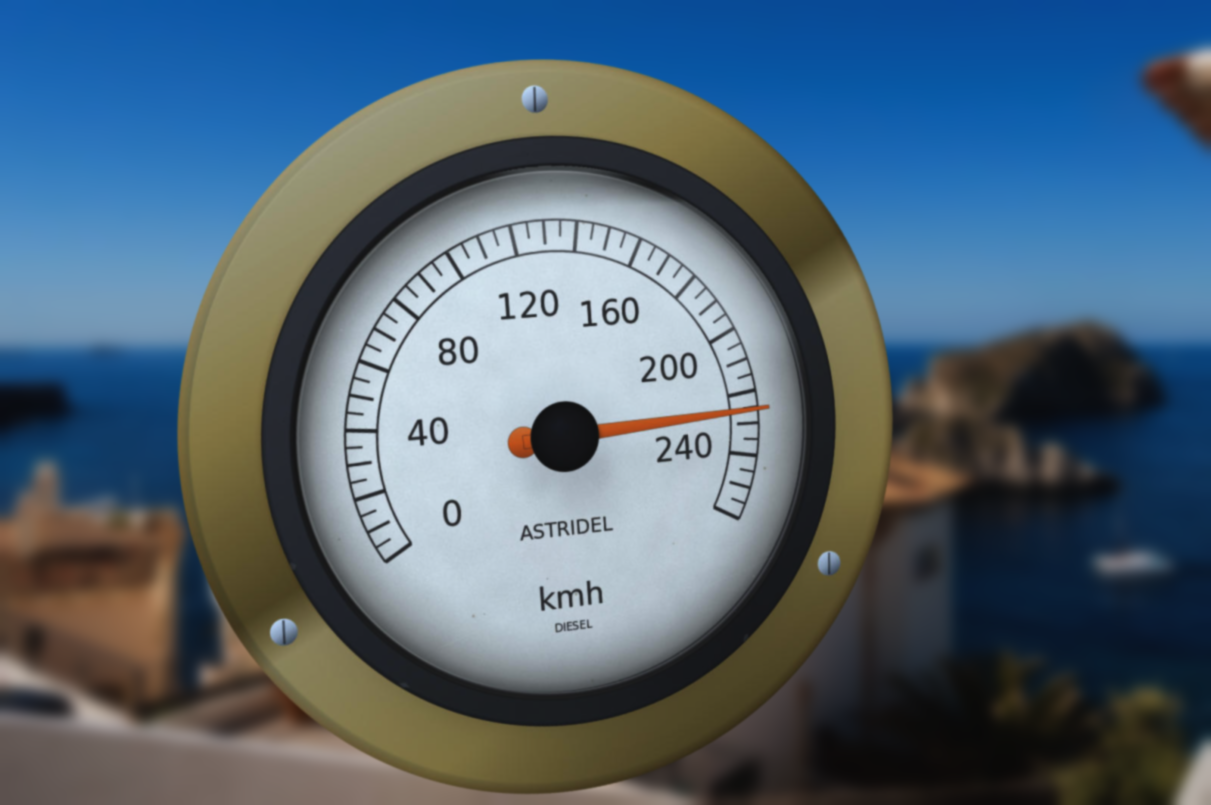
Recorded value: {"value": 225, "unit": "km/h"}
